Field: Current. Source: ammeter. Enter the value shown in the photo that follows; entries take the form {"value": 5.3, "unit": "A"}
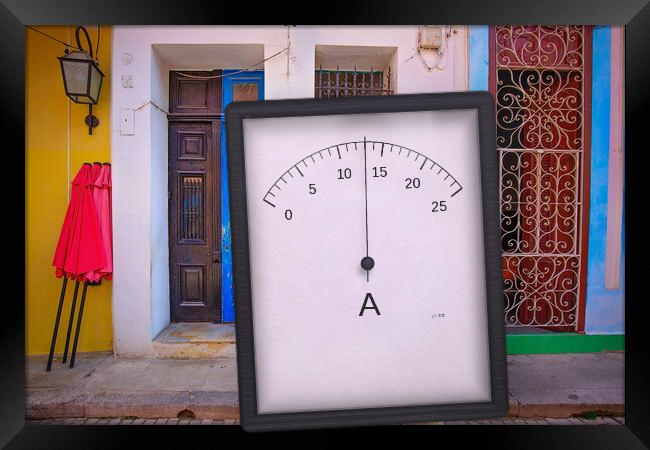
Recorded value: {"value": 13, "unit": "A"}
